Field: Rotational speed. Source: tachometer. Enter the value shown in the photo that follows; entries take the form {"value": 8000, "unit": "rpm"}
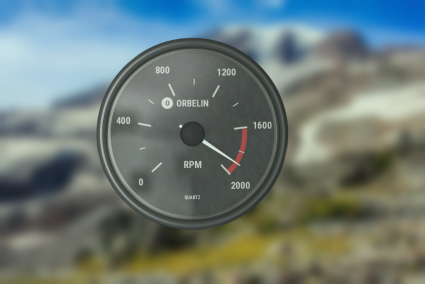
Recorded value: {"value": 1900, "unit": "rpm"}
